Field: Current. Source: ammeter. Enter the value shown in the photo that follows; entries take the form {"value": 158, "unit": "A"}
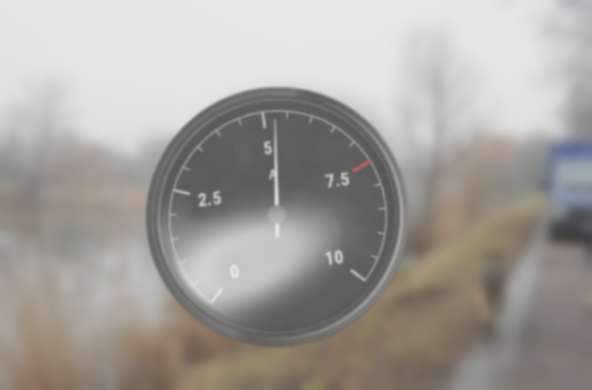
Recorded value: {"value": 5.25, "unit": "A"}
